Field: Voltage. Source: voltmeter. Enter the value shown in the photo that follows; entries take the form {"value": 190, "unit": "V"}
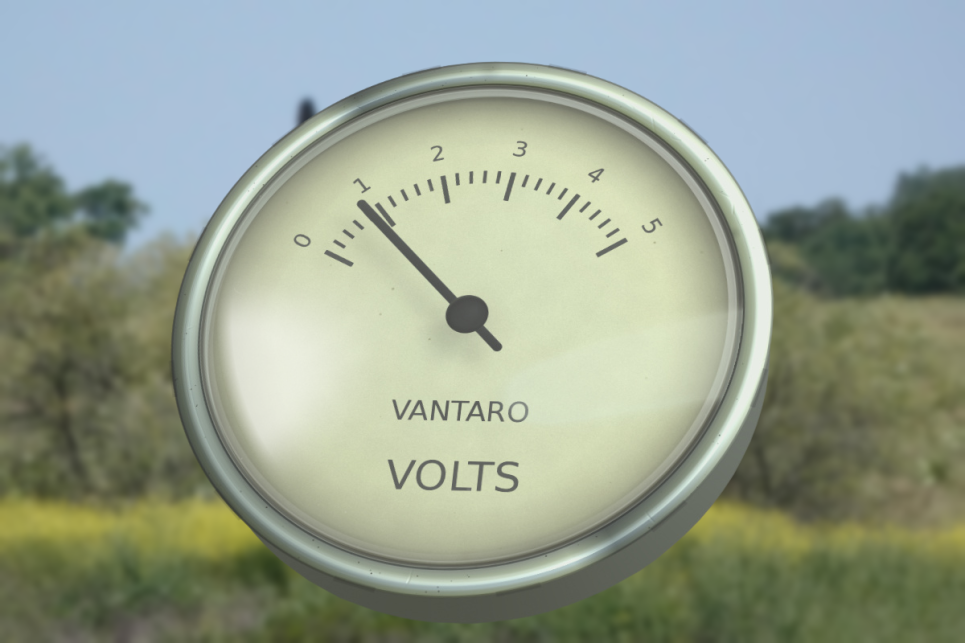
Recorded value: {"value": 0.8, "unit": "V"}
